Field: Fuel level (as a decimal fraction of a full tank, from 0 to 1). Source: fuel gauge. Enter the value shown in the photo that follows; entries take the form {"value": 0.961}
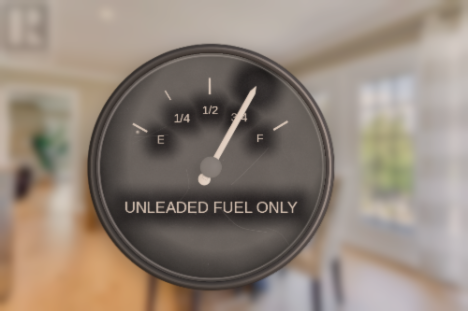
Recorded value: {"value": 0.75}
